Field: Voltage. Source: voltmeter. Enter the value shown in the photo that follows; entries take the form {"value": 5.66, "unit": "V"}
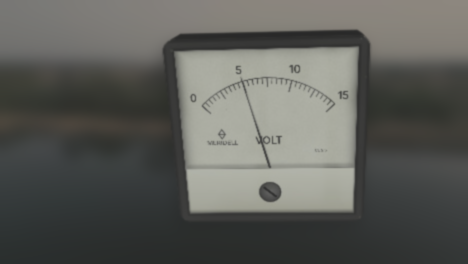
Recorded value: {"value": 5, "unit": "V"}
